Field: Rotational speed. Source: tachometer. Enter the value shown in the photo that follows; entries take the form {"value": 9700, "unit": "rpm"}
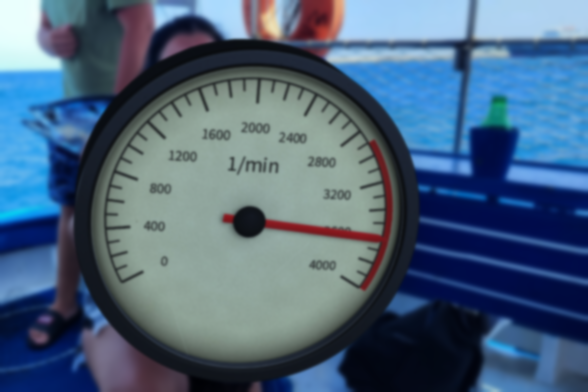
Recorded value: {"value": 3600, "unit": "rpm"}
